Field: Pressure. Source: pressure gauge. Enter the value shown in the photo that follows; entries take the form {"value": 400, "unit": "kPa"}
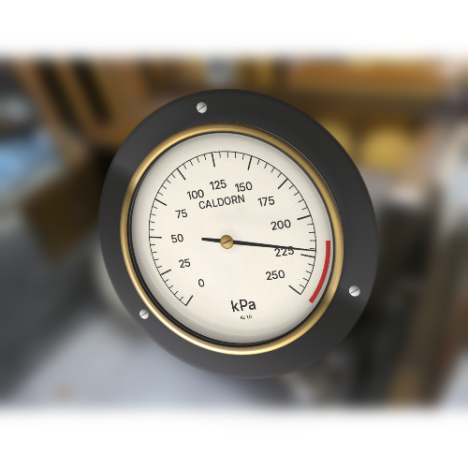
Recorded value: {"value": 220, "unit": "kPa"}
